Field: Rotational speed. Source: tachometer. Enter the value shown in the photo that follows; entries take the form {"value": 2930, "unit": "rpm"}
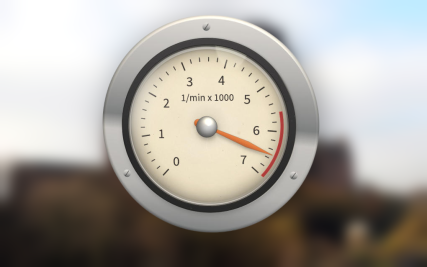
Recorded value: {"value": 6500, "unit": "rpm"}
